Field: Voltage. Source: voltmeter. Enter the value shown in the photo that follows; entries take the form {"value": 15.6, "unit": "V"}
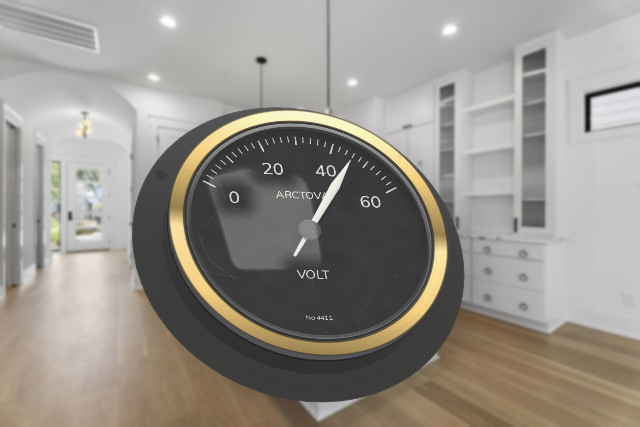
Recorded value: {"value": 46, "unit": "V"}
